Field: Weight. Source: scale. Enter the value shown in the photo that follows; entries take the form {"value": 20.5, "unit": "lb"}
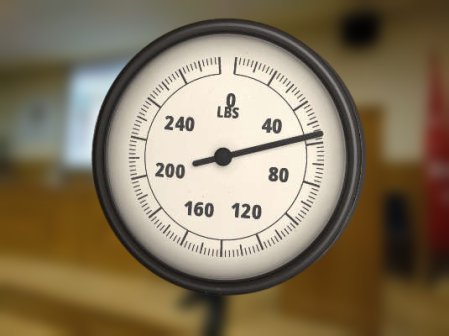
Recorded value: {"value": 56, "unit": "lb"}
